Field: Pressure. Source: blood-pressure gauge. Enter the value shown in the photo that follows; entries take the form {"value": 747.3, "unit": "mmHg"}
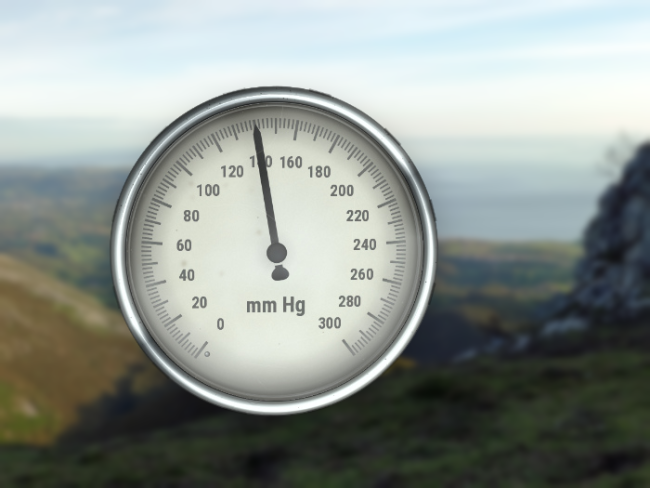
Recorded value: {"value": 140, "unit": "mmHg"}
